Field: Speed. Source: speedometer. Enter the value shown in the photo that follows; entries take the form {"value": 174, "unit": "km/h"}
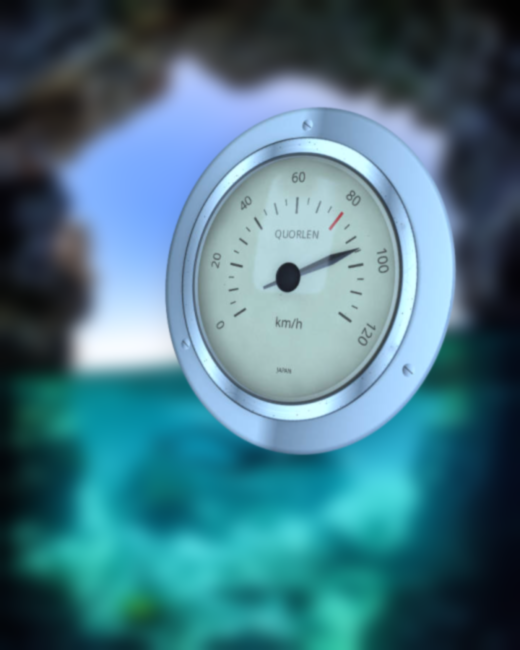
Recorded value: {"value": 95, "unit": "km/h"}
